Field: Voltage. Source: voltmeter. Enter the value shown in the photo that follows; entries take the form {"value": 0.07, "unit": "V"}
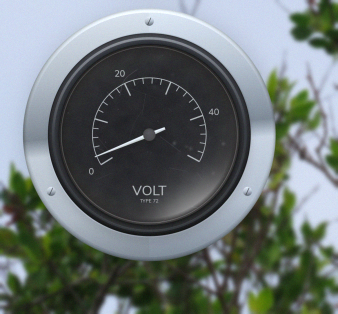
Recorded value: {"value": 2, "unit": "V"}
